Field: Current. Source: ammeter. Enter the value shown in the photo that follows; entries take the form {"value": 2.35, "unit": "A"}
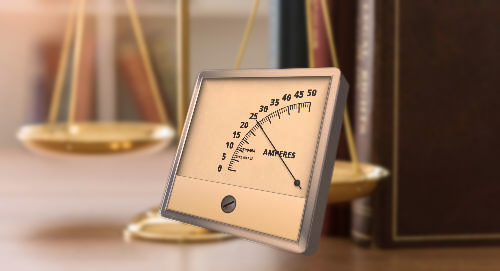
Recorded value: {"value": 25, "unit": "A"}
